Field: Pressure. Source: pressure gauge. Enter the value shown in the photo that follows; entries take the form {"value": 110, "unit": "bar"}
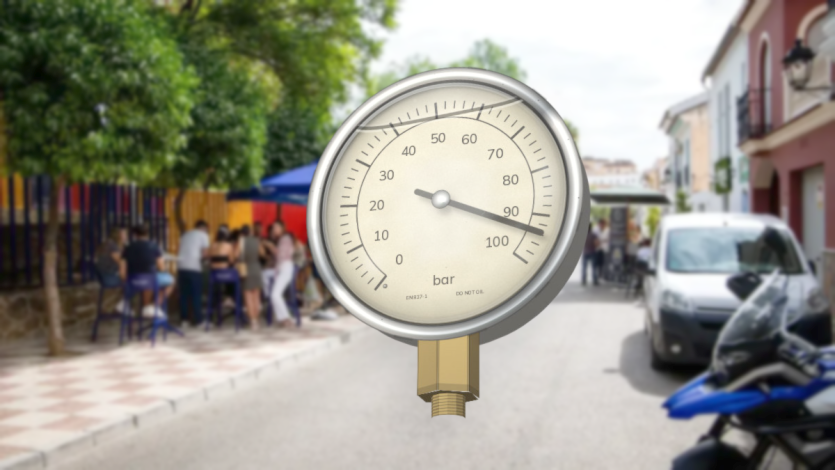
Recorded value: {"value": 94, "unit": "bar"}
